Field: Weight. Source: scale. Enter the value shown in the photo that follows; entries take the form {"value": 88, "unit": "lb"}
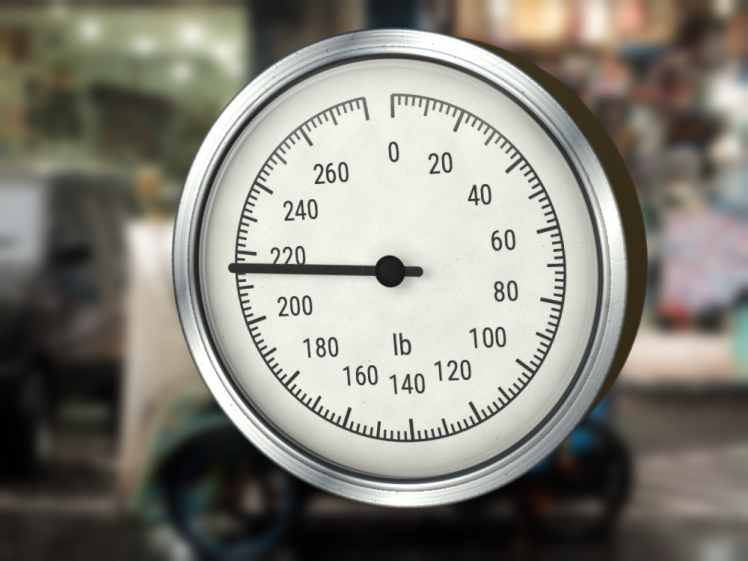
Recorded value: {"value": 216, "unit": "lb"}
